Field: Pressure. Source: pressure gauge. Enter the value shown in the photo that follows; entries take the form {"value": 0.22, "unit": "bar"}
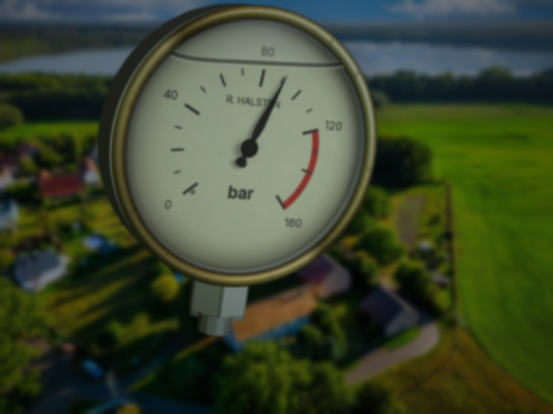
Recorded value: {"value": 90, "unit": "bar"}
